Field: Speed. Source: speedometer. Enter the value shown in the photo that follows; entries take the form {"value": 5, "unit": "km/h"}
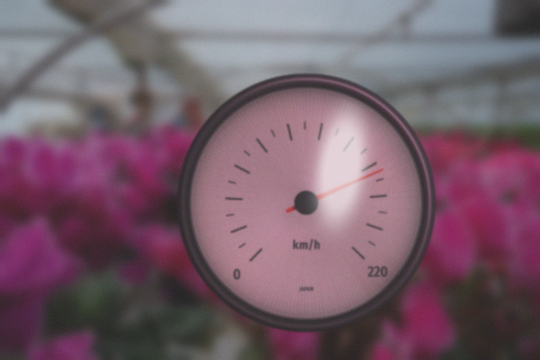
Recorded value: {"value": 165, "unit": "km/h"}
